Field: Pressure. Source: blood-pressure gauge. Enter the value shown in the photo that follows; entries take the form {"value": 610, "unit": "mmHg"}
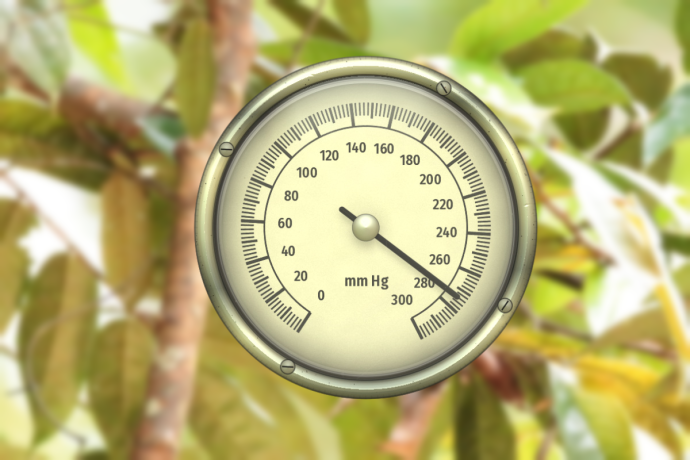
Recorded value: {"value": 274, "unit": "mmHg"}
